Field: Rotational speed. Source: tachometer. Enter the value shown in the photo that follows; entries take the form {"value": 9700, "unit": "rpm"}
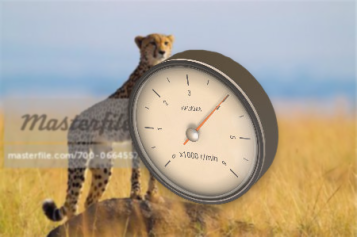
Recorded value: {"value": 4000, "unit": "rpm"}
